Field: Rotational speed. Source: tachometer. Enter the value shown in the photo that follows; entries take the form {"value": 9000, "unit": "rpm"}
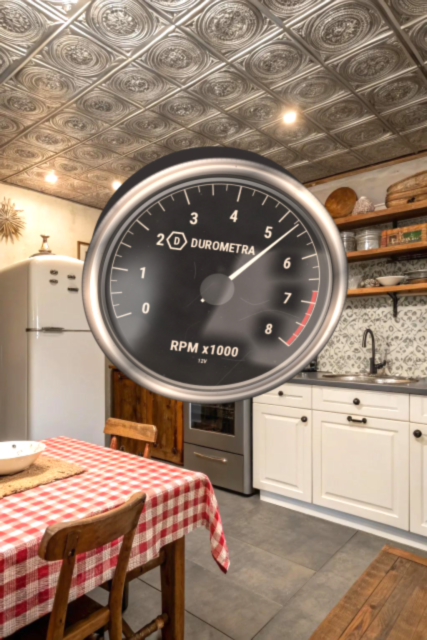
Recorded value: {"value": 5250, "unit": "rpm"}
